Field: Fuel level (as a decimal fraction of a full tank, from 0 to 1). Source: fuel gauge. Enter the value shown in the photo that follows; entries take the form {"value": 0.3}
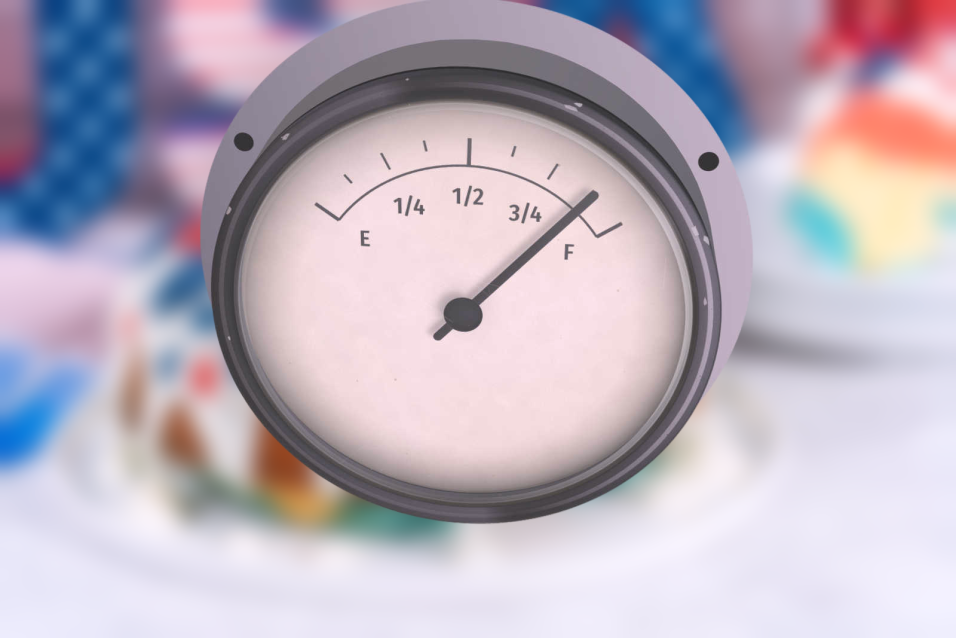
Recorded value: {"value": 0.875}
